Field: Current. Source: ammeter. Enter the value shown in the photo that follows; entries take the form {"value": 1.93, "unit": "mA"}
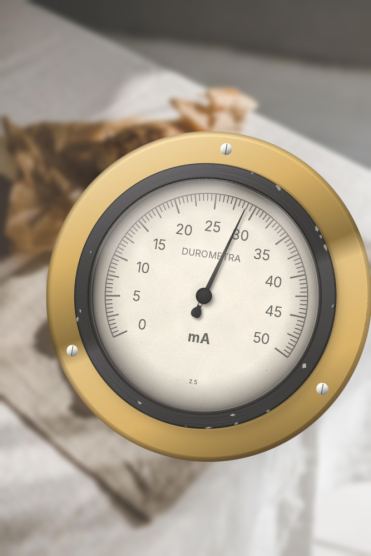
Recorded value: {"value": 29, "unit": "mA"}
